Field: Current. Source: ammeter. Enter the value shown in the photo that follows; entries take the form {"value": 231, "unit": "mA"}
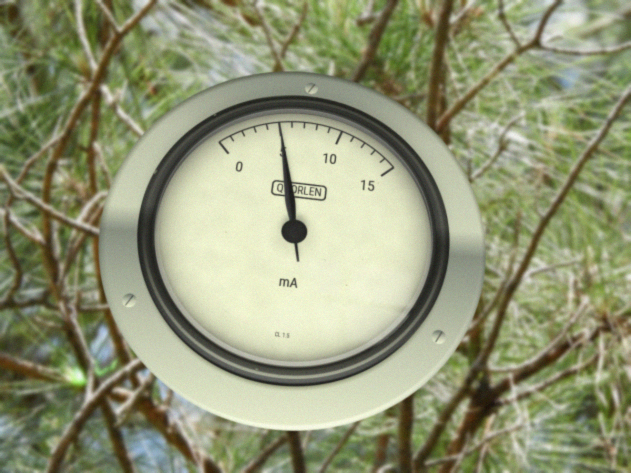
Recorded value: {"value": 5, "unit": "mA"}
